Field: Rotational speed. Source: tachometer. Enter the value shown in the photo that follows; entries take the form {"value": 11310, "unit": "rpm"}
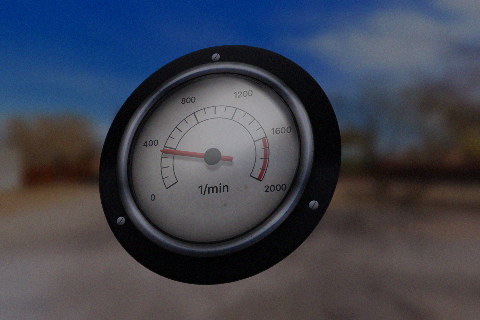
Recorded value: {"value": 350, "unit": "rpm"}
